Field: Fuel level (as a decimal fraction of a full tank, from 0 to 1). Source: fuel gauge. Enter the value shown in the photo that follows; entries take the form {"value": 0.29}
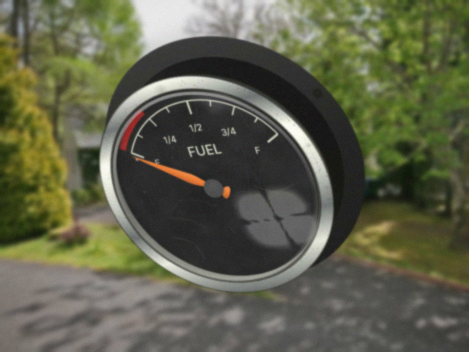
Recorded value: {"value": 0}
